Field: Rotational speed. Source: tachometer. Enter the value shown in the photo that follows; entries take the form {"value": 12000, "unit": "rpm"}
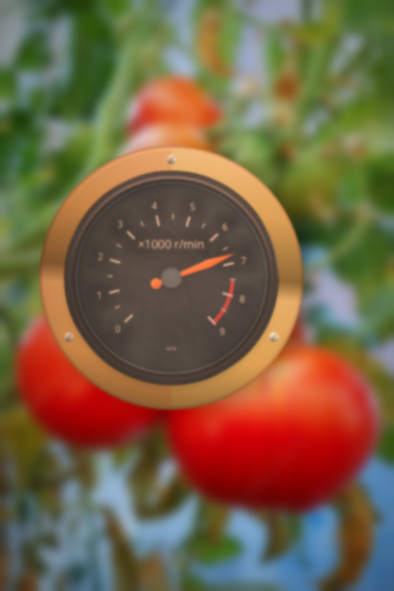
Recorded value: {"value": 6750, "unit": "rpm"}
